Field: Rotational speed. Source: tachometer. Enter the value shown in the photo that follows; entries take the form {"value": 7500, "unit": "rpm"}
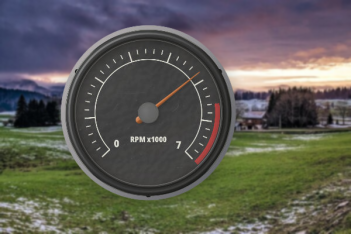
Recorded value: {"value": 4800, "unit": "rpm"}
